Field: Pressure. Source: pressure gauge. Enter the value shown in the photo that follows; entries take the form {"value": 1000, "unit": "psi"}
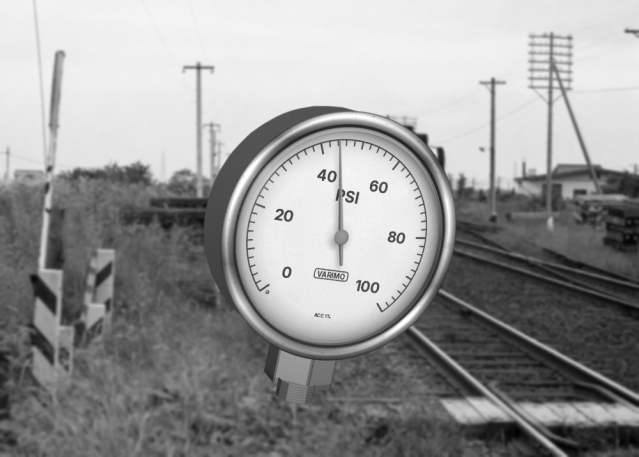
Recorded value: {"value": 44, "unit": "psi"}
